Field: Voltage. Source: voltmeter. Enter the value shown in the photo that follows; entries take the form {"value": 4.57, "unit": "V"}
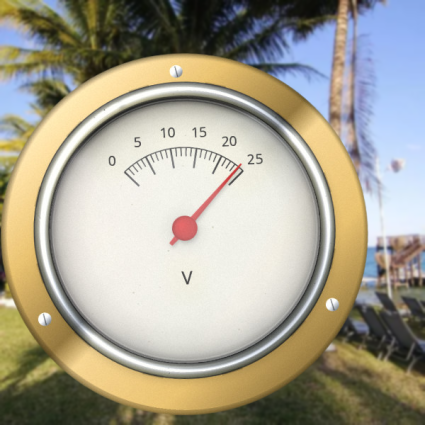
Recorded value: {"value": 24, "unit": "V"}
